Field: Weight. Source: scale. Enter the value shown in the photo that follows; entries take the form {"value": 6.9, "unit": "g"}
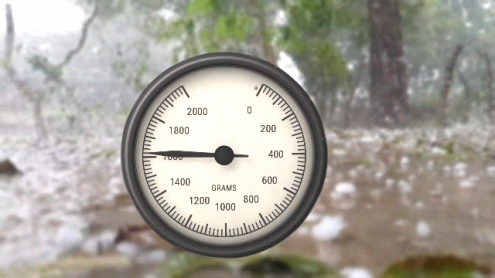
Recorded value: {"value": 1620, "unit": "g"}
